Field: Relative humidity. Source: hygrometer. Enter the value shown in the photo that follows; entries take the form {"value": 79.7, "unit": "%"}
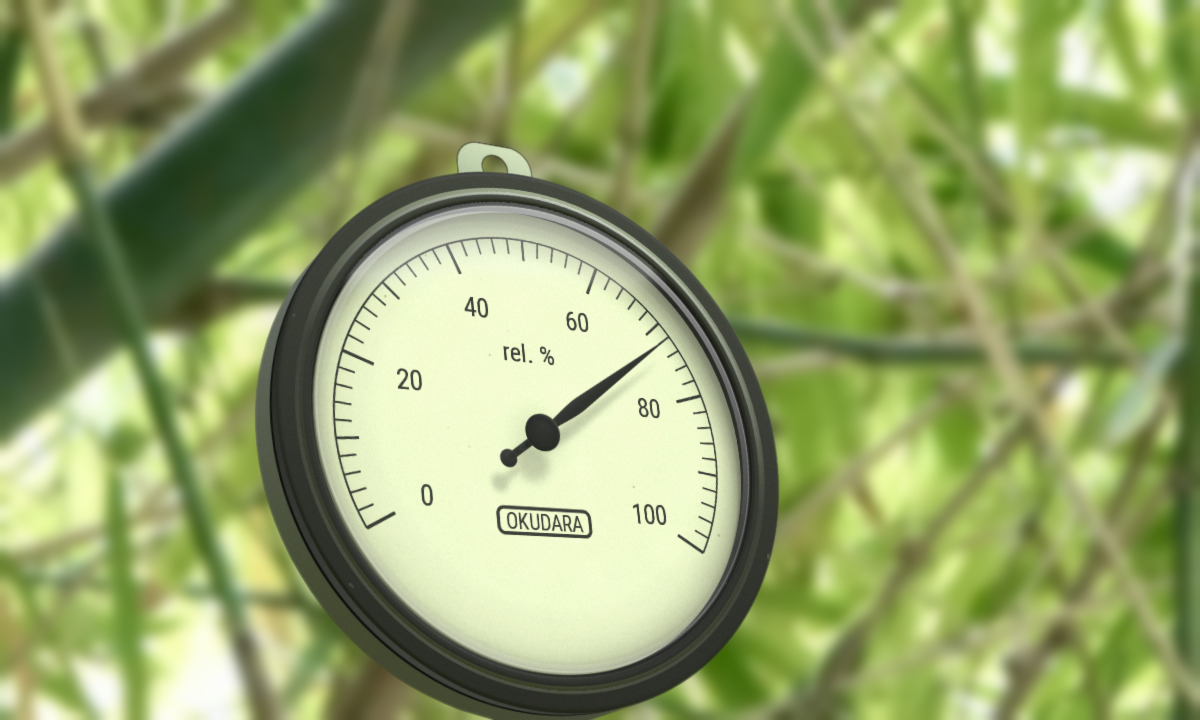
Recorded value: {"value": 72, "unit": "%"}
